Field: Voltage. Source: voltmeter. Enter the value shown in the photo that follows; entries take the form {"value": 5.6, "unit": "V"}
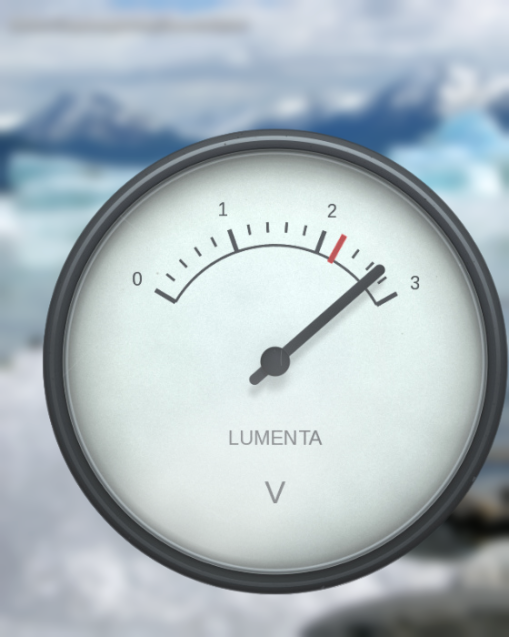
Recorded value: {"value": 2.7, "unit": "V"}
